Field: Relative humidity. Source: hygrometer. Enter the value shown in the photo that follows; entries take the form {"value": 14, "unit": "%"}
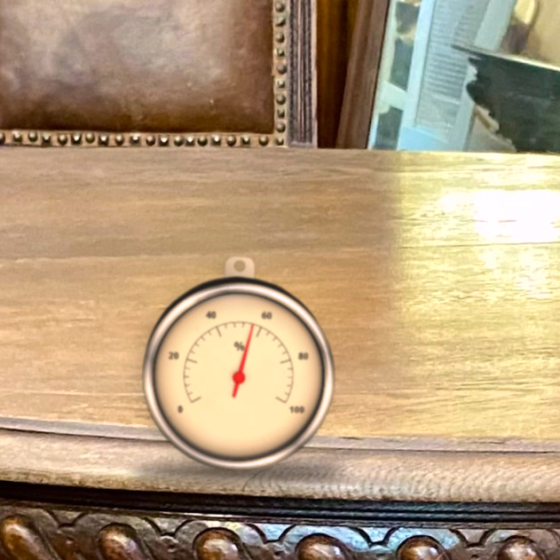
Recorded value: {"value": 56, "unit": "%"}
